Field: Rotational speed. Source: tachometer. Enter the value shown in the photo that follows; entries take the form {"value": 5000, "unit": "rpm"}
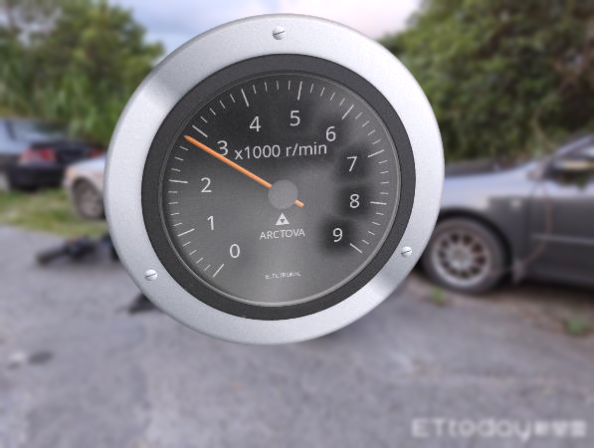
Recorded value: {"value": 2800, "unit": "rpm"}
